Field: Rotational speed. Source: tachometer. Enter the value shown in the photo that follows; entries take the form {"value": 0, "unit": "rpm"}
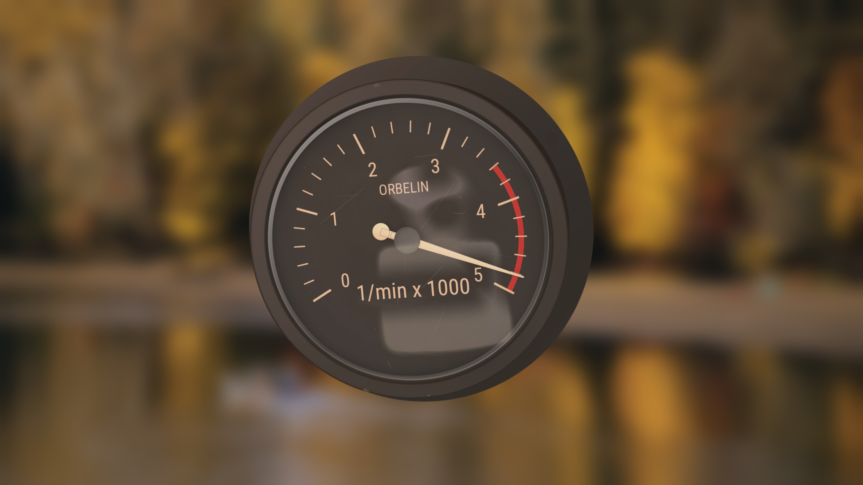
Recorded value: {"value": 4800, "unit": "rpm"}
